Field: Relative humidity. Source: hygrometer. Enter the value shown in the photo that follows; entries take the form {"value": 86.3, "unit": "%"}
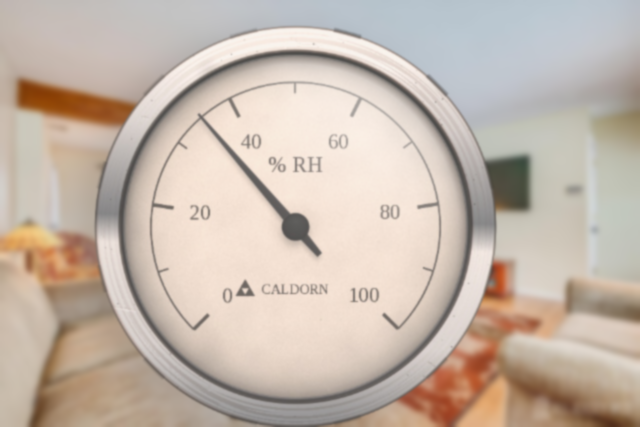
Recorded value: {"value": 35, "unit": "%"}
